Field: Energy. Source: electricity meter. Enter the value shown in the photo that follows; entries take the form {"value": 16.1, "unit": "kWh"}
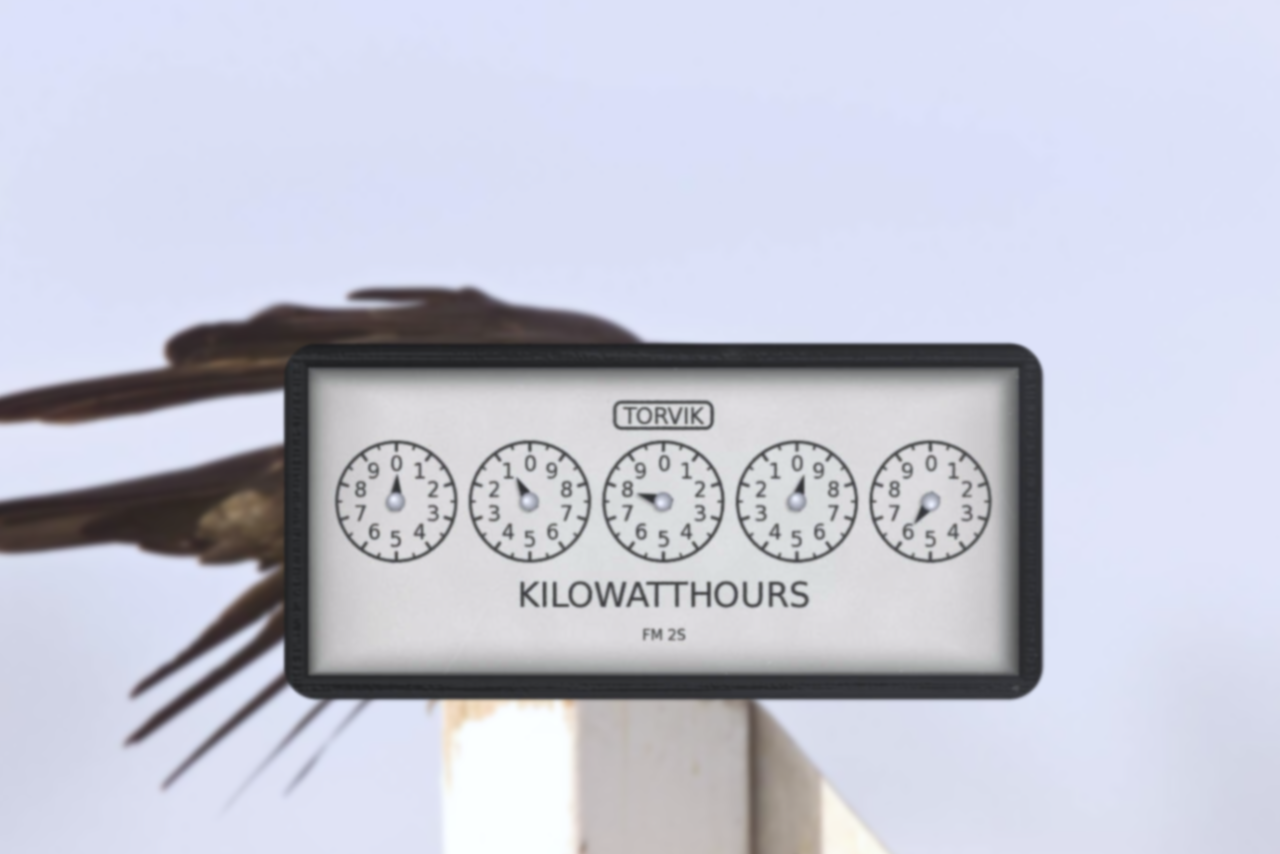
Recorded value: {"value": 796, "unit": "kWh"}
